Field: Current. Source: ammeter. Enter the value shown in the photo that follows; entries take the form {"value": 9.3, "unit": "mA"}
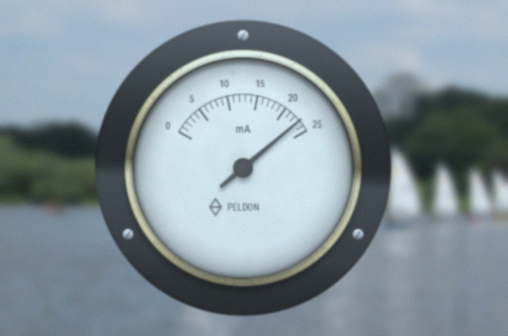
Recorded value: {"value": 23, "unit": "mA"}
